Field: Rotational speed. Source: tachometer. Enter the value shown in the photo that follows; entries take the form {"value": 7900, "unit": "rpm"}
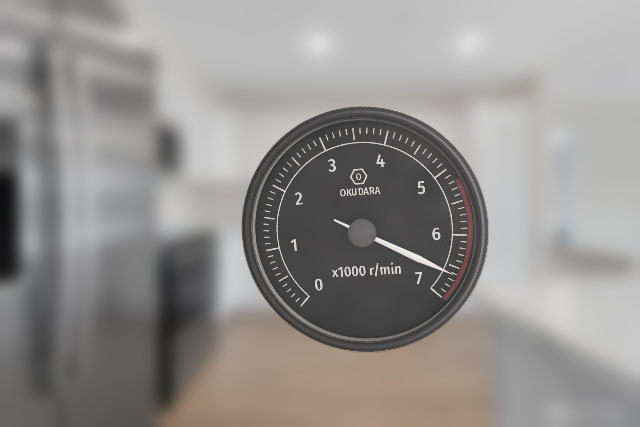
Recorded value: {"value": 6600, "unit": "rpm"}
